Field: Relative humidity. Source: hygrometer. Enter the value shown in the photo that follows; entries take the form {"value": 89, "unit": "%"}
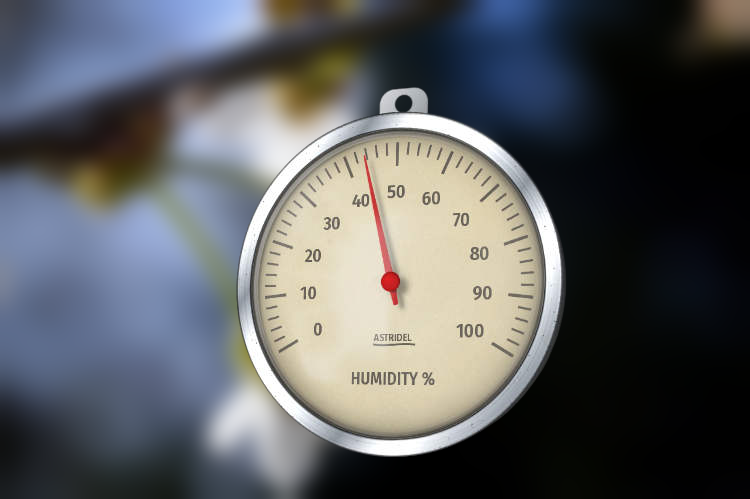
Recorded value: {"value": 44, "unit": "%"}
